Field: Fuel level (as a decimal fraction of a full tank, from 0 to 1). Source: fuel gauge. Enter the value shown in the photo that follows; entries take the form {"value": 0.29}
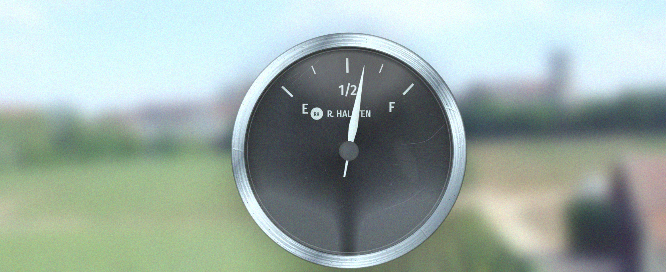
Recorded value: {"value": 0.625}
